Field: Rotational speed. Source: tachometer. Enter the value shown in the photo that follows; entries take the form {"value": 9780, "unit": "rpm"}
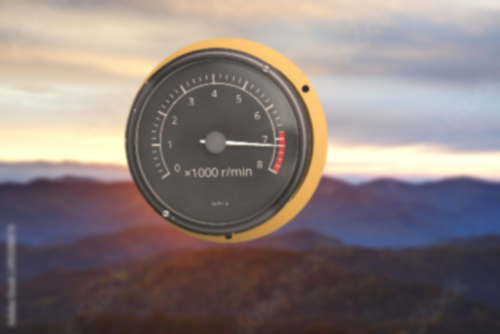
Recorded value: {"value": 7200, "unit": "rpm"}
